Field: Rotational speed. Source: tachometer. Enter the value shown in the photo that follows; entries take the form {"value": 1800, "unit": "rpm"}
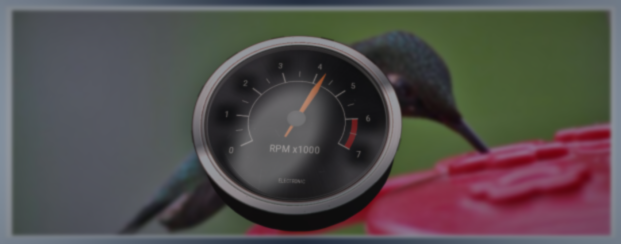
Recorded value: {"value": 4250, "unit": "rpm"}
